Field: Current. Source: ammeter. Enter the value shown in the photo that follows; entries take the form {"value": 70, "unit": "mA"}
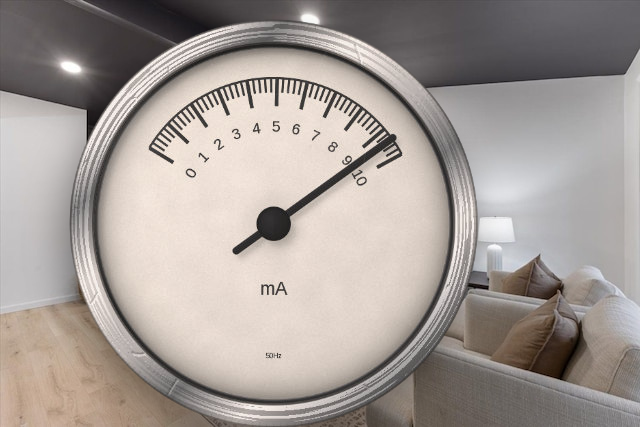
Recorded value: {"value": 9.4, "unit": "mA"}
